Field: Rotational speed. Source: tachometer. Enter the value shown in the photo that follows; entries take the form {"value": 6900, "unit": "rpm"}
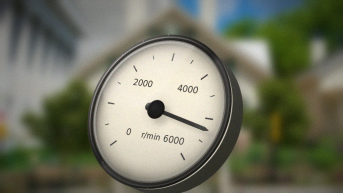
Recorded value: {"value": 5250, "unit": "rpm"}
